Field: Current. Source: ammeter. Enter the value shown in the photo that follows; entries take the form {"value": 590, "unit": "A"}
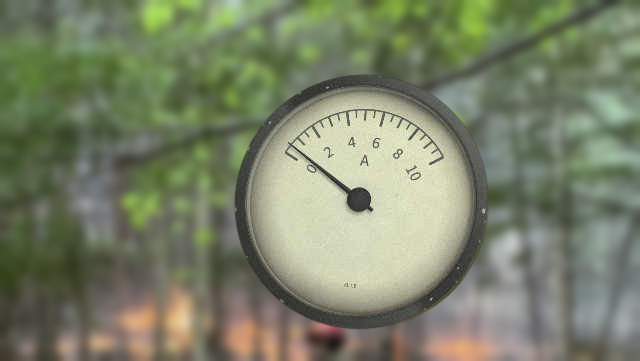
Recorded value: {"value": 0.5, "unit": "A"}
